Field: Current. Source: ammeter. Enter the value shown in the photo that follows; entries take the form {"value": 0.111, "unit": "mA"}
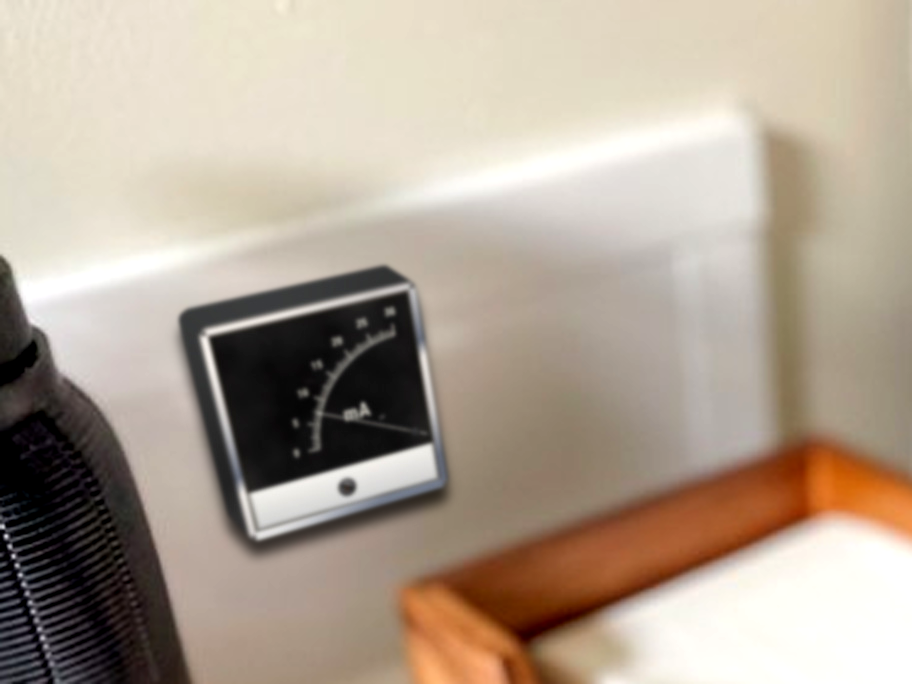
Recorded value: {"value": 7.5, "unit": "mA"}
